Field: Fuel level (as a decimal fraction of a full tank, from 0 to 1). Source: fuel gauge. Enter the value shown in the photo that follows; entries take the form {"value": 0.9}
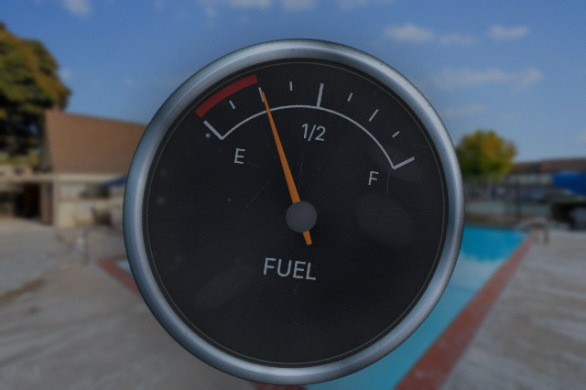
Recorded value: {"value": 0.25}
